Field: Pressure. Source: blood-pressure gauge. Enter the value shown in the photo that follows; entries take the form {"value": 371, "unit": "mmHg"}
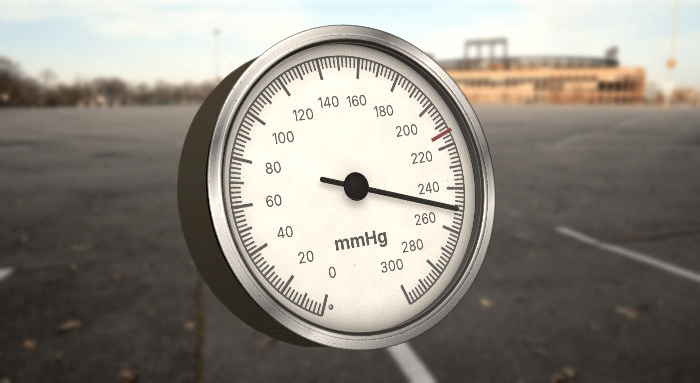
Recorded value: {"value": 250, "unit": "mmHg"}
